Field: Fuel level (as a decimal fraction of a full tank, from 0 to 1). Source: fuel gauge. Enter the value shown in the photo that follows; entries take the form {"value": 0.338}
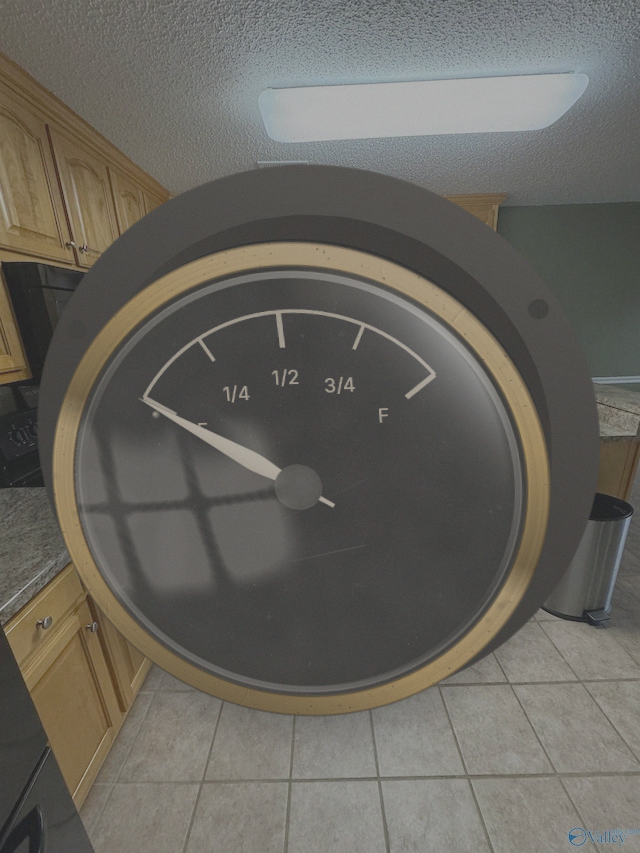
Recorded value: {"value": 0}
